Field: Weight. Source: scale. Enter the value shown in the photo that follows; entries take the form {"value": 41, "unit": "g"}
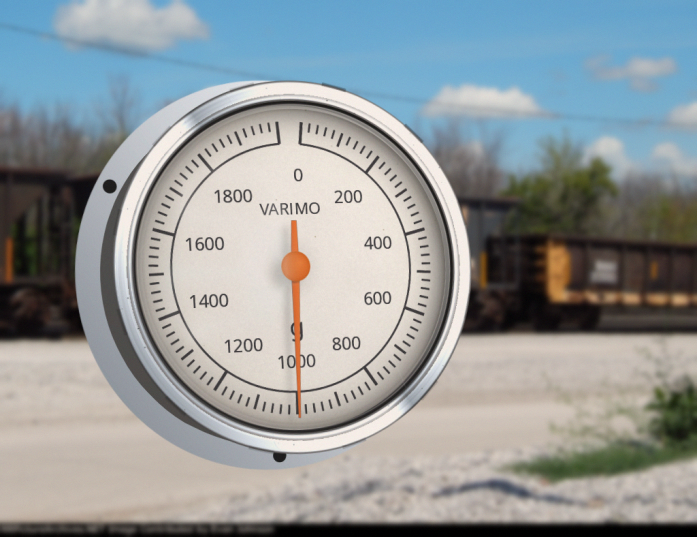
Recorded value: {"value": 1000, "unit": "g"}
